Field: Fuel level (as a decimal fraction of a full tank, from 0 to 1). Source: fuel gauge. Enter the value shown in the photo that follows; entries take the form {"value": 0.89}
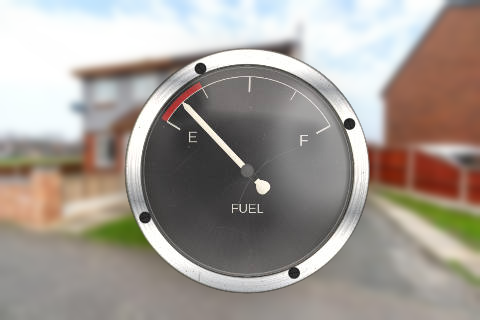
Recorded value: {"value": 0.125}
